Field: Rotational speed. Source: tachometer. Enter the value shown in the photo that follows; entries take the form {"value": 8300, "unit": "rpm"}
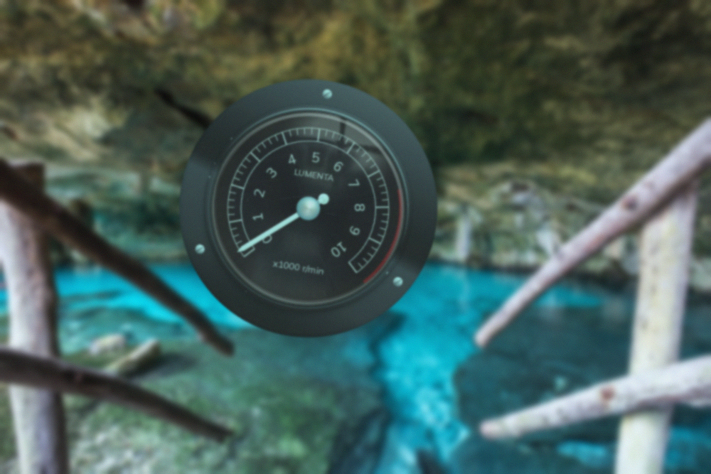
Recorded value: {"value": 200, "unit": "rpm"}
